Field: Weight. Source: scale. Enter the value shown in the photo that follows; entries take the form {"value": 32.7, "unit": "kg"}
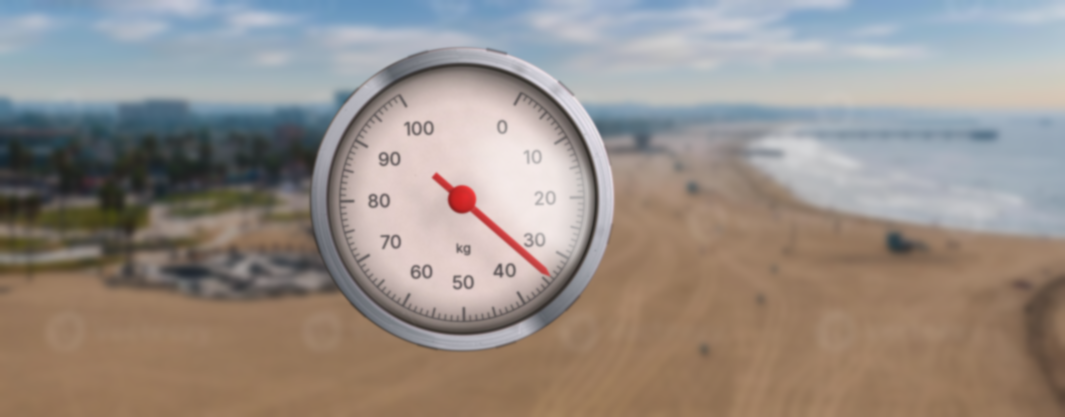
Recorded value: {"value": 34, "unit": "kg"}
